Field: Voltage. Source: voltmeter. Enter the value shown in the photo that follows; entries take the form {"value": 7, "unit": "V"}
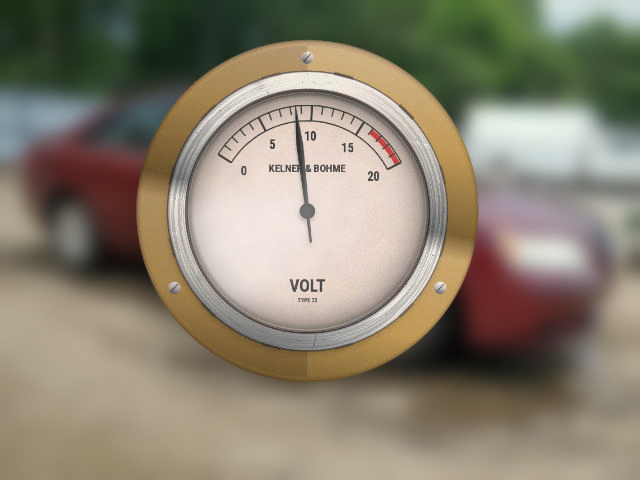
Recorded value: {"value": 8.5, "unit": "V"}
